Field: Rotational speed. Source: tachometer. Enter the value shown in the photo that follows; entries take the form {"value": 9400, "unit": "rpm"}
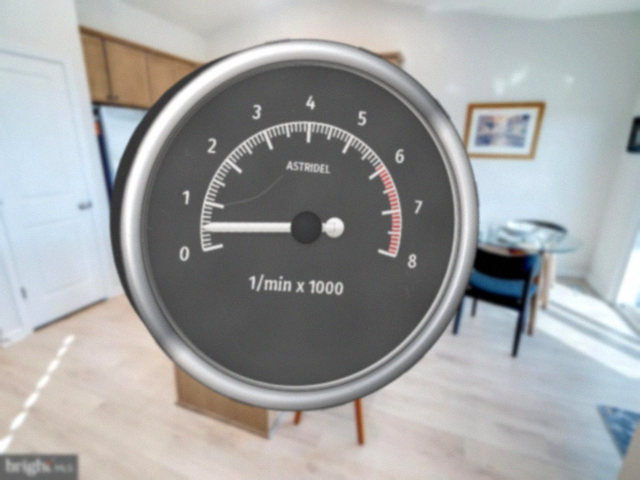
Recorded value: {"value": 500, "unit": "rpm"}
